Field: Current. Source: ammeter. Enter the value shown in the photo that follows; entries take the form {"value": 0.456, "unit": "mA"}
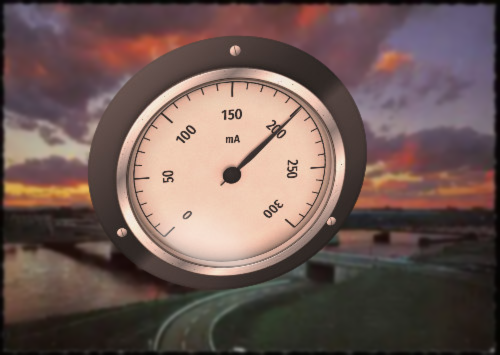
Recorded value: {"value": 200, "unit": "mA"}
